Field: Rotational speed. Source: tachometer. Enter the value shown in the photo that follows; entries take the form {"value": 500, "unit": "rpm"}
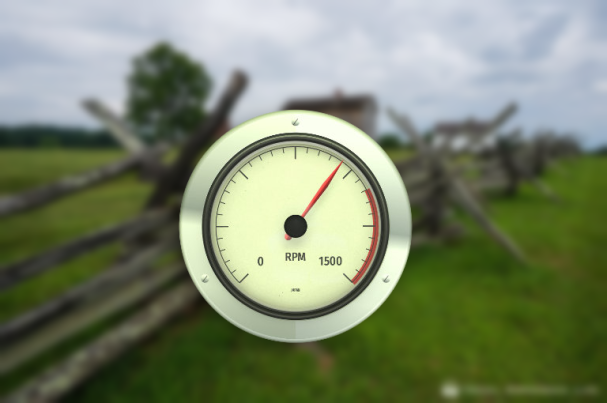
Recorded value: {"value": 950, "unit": "rpm"}
